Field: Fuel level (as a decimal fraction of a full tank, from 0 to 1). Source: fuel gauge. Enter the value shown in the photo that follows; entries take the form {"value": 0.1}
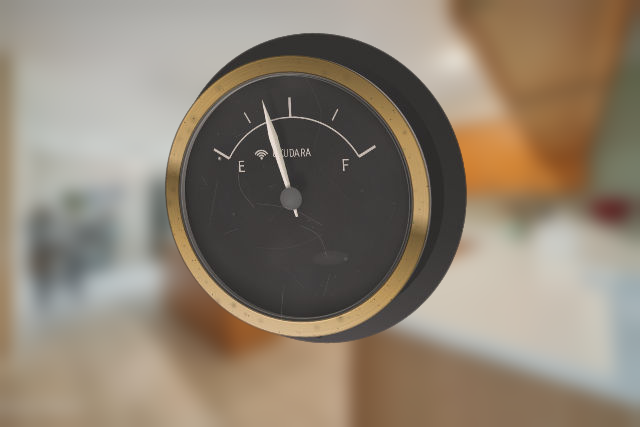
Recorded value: {"value": 0.375}
